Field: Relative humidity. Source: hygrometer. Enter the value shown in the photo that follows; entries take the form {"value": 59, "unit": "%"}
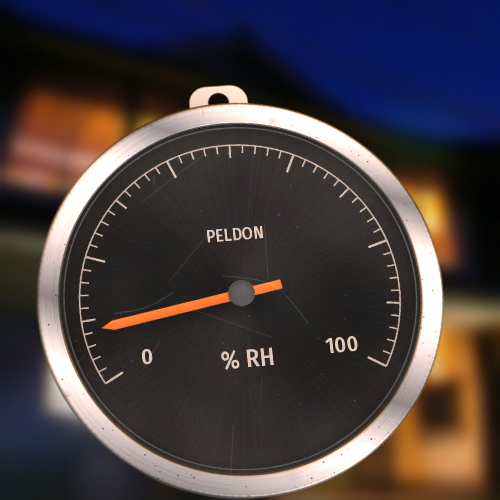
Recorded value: {"value": 8, "unit": "%"}
